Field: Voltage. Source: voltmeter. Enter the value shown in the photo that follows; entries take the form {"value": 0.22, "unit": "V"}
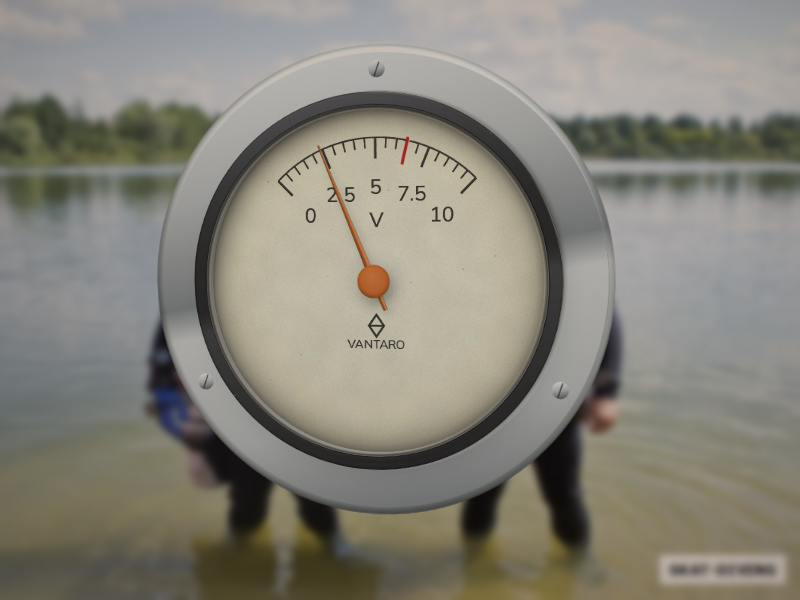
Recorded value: {"value": 2.5, "unit": "V"}
